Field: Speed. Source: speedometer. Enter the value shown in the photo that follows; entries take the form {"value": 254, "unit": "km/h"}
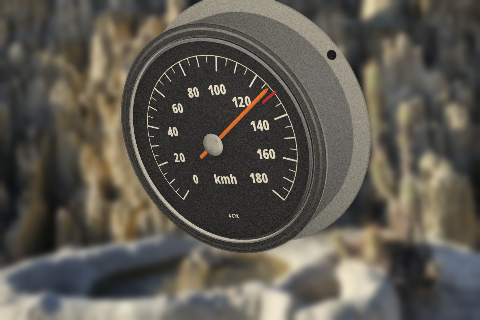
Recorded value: {"value": 127.5, "unit": "km/h"}
